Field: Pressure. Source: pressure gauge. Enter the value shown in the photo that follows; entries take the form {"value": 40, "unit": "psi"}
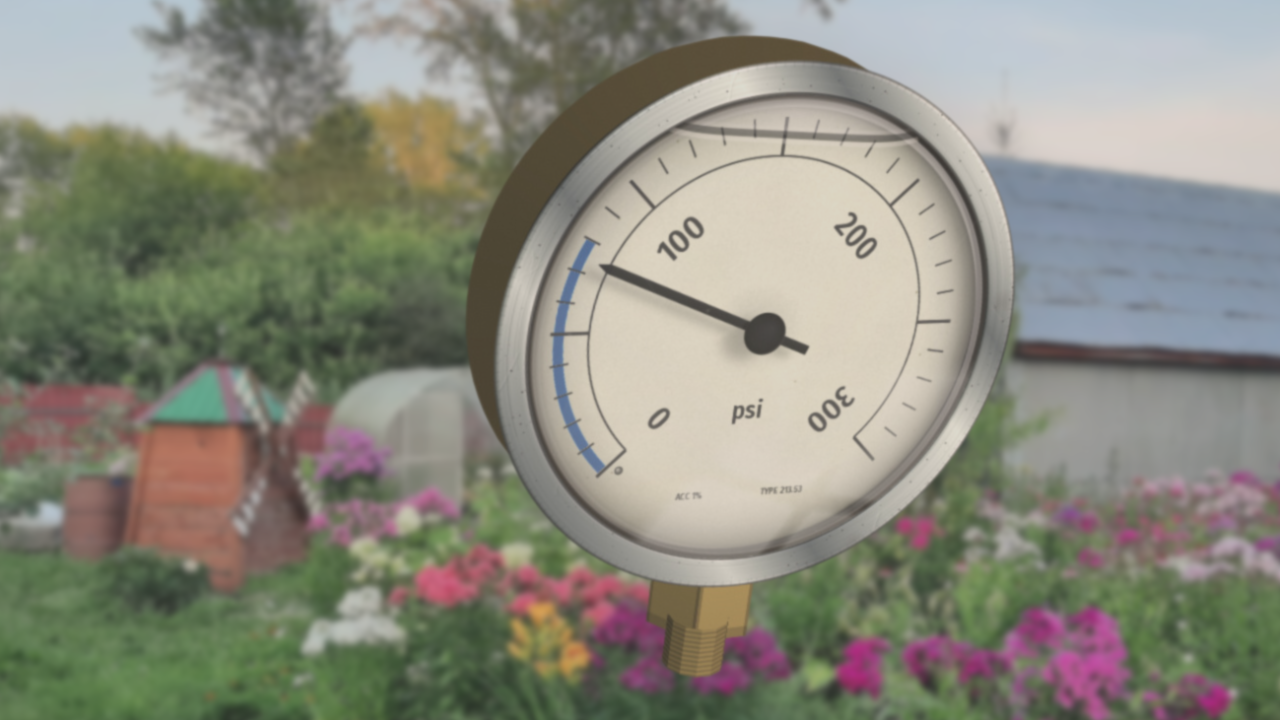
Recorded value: {"value": 75, "unit": "psi"}
